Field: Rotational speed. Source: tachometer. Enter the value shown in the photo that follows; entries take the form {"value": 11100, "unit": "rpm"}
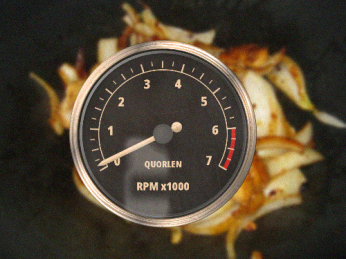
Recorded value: {"value": 125, "unit": "rpm"}
